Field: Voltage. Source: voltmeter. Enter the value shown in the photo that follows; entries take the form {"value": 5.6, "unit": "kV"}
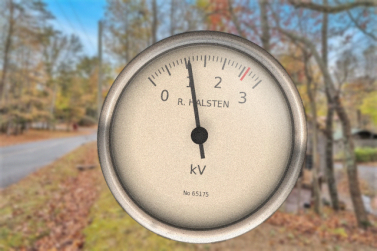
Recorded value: {"value": 1.1, "unit": "kV"}
